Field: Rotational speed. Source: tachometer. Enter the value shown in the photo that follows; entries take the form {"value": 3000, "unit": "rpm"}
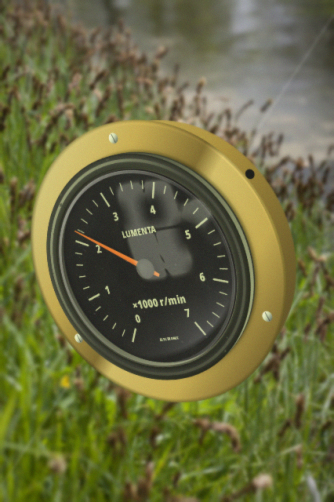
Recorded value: {"value": 2200, "unit": "rpm"}
